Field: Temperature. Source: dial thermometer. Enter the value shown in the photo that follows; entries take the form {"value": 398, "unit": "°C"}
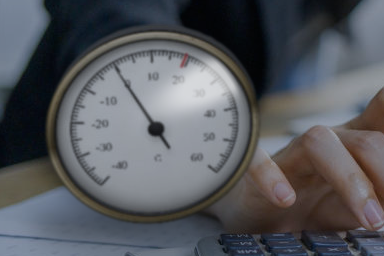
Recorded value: {"value": 0, "unit": "°C"}
